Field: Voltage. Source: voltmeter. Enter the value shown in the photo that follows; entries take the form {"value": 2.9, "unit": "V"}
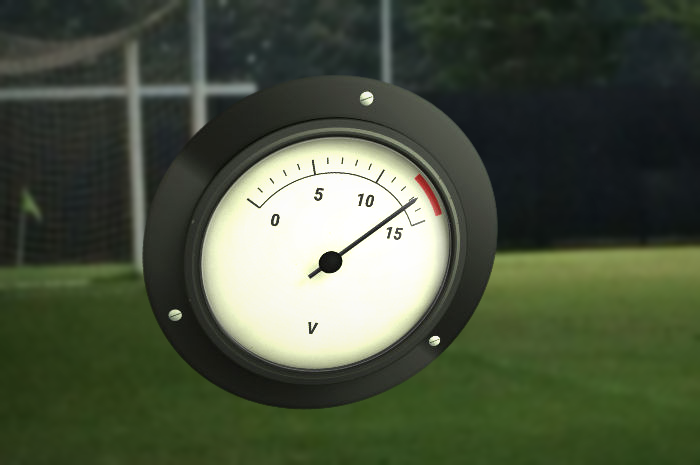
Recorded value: {"value": 13, "unit": "V"}
